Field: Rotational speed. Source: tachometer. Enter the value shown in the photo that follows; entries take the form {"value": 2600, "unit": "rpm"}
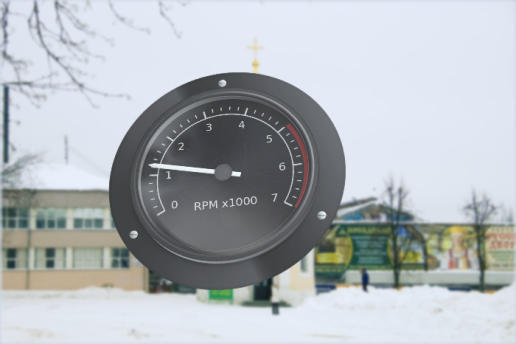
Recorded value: {"value": 1200, "unit": "rpm"}
